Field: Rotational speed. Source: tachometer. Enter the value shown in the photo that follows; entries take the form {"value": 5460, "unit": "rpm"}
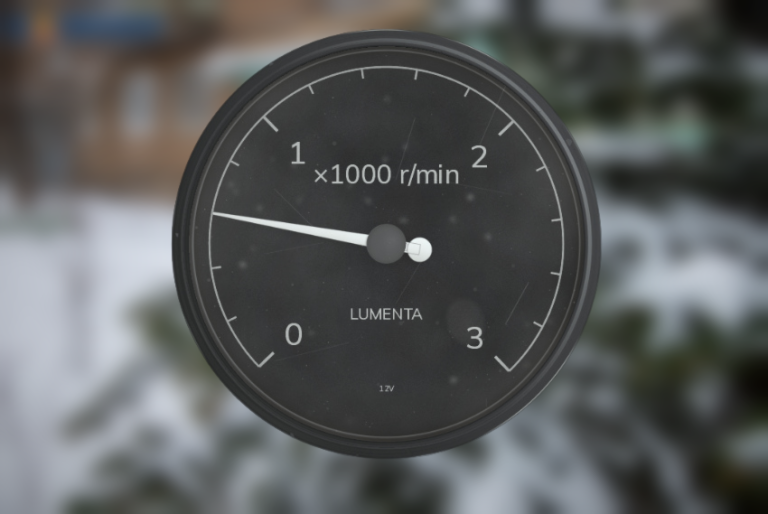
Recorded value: {"value": 600, "unit": "rpm"}
